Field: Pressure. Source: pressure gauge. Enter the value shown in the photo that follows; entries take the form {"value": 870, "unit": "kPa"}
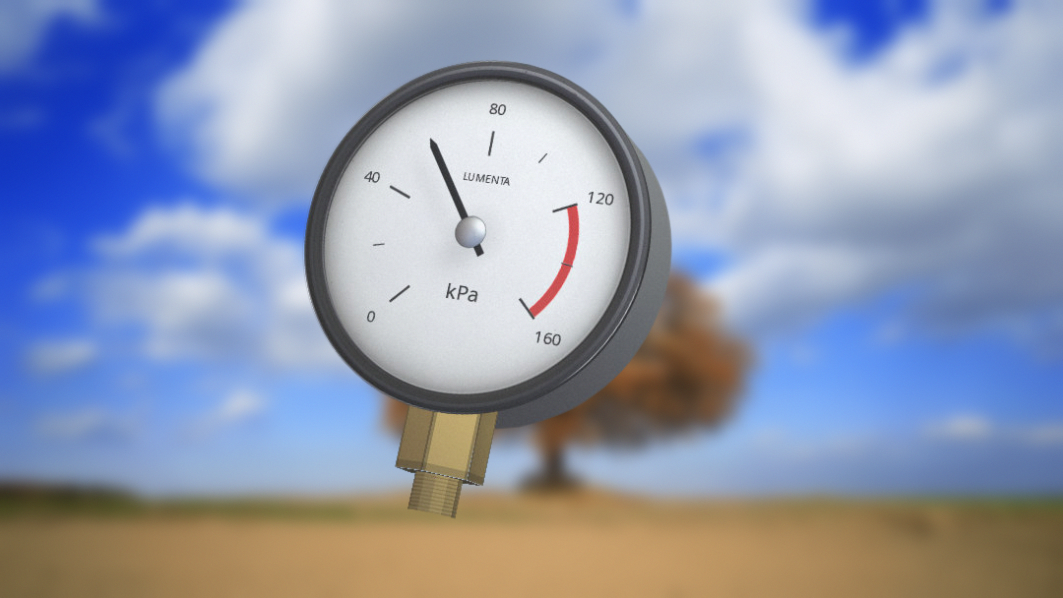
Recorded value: {"value": 60, "unit": "kPa"}
